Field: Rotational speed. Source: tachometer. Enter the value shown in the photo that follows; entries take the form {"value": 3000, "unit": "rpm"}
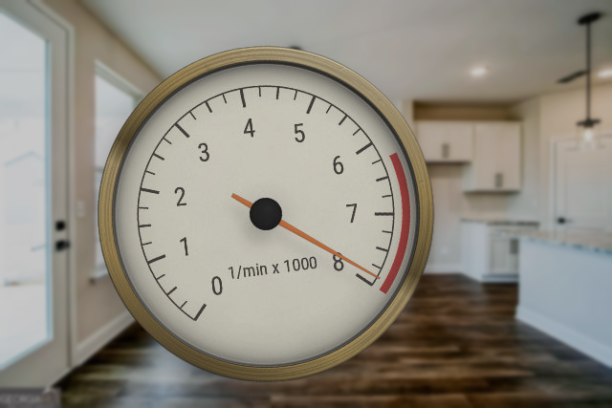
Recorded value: {"value": 7875, "unit": "rpm"}
